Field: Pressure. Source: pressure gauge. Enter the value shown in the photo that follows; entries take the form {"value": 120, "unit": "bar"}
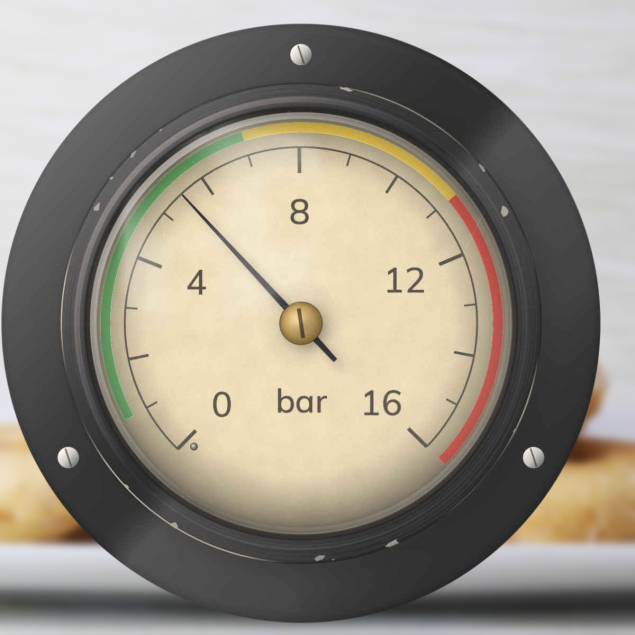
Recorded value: {"value": 5.5, "unit": "bar"}
